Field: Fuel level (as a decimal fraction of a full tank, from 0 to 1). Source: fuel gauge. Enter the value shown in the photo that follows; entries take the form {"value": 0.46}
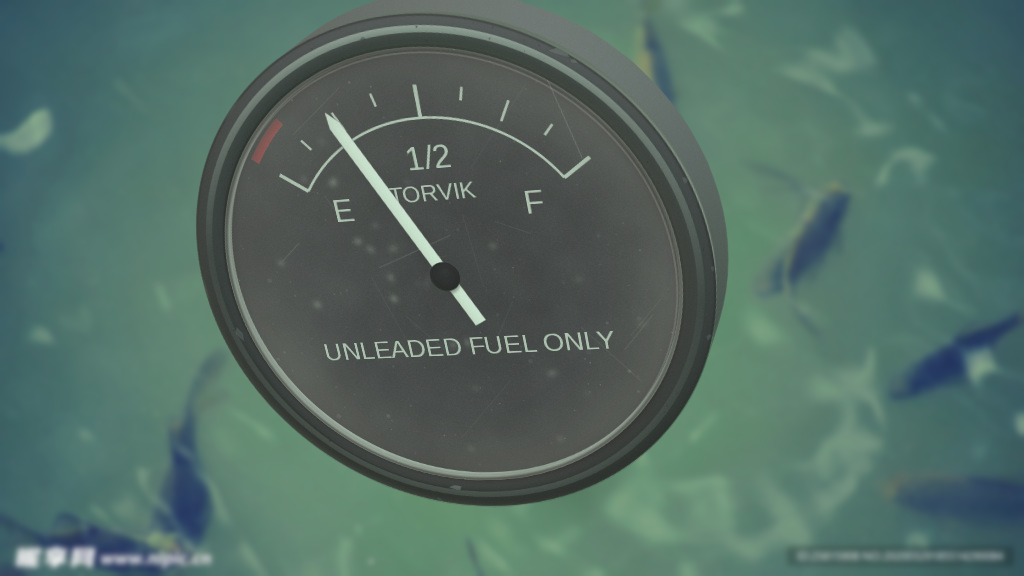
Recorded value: {"value": 0.25}
